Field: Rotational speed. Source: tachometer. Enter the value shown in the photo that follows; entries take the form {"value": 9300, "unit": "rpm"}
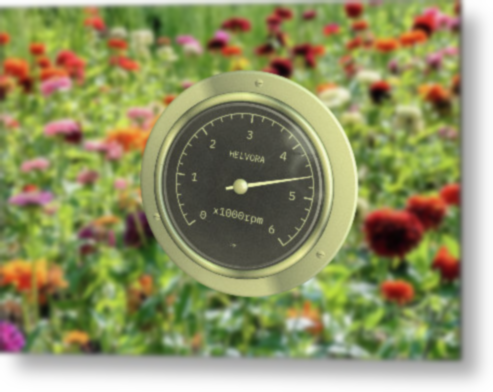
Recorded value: {"value": 4600, "unit": "rpm"}
